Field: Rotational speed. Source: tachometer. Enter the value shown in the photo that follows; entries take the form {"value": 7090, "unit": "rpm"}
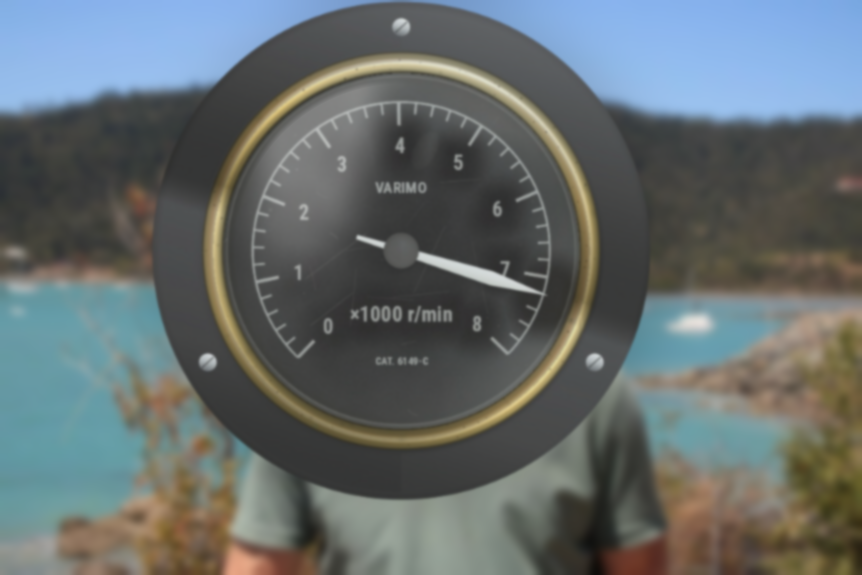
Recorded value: {"value": 7200, "unit": "rpm"}
